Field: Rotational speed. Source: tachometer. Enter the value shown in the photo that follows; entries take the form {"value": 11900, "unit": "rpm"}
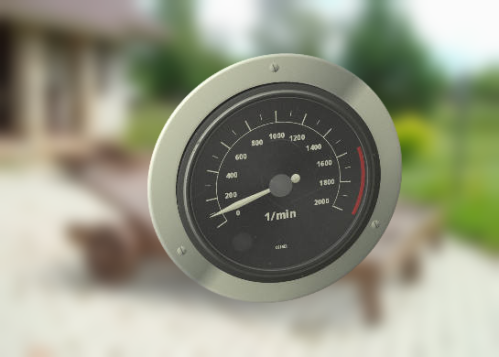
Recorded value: {"value": 100, "unit": "rpm"}
